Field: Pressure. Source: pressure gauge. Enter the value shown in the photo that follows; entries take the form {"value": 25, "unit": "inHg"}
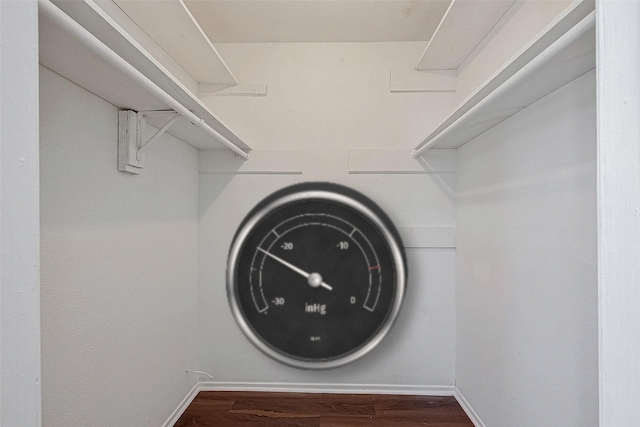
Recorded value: {"value": -22.5, "unit": "inHg"}
